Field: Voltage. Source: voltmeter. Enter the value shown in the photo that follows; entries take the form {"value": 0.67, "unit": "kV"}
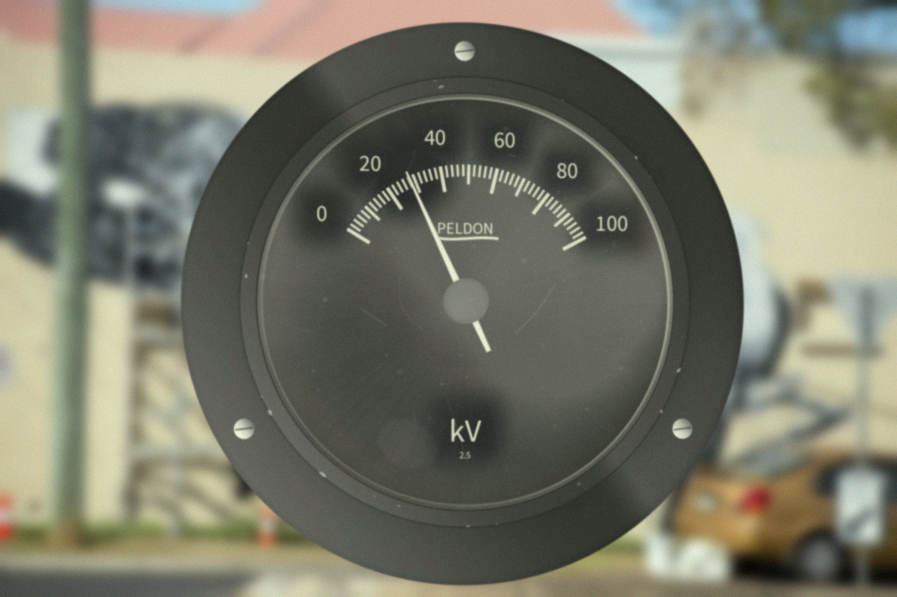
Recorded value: {"value": 28, "unit": "kV"}
